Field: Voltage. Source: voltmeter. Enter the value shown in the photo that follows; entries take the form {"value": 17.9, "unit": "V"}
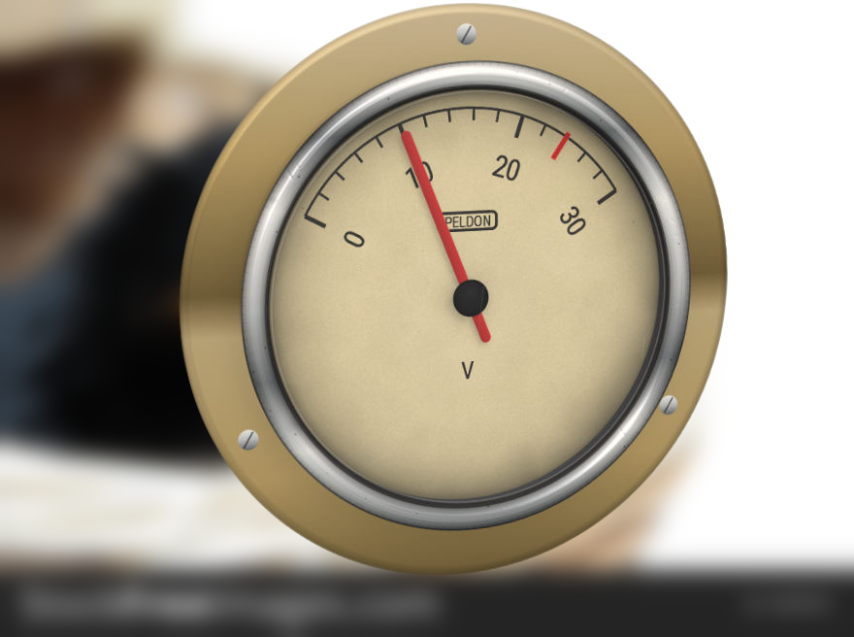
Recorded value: {"value": 10, "unit": "V"}
